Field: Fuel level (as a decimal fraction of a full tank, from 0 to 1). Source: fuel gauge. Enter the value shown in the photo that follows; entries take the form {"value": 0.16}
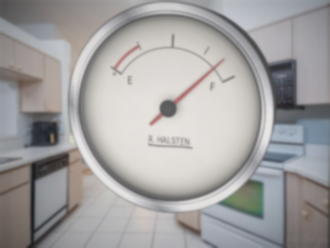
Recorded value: {"value": 0.875}
